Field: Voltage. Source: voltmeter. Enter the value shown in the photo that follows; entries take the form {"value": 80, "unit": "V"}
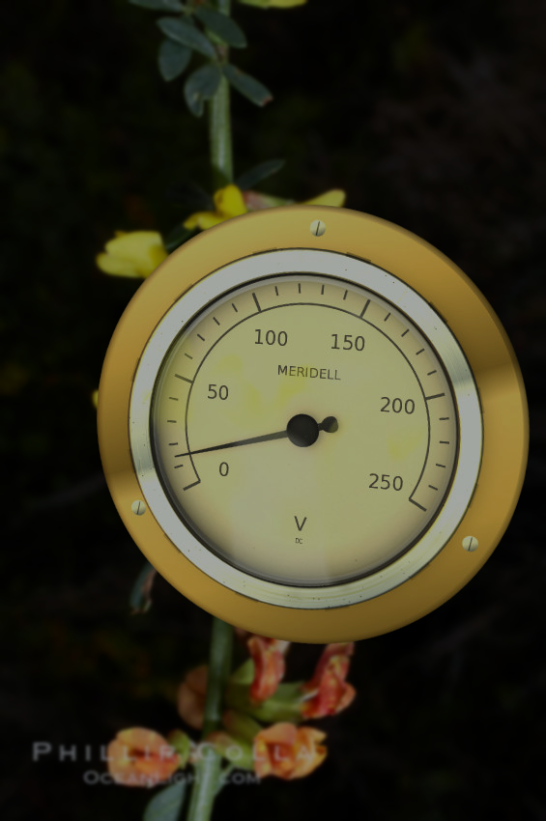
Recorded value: {"value": 15, "unit": "V"}
